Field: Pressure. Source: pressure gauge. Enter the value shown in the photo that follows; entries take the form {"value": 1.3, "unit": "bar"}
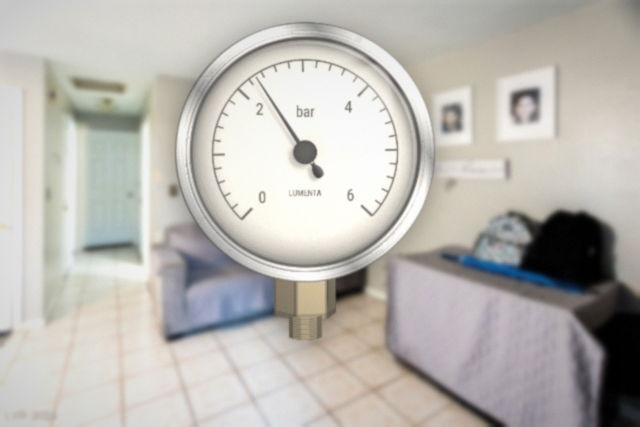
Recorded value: {"value": 2.3, "unit": "bar"}
